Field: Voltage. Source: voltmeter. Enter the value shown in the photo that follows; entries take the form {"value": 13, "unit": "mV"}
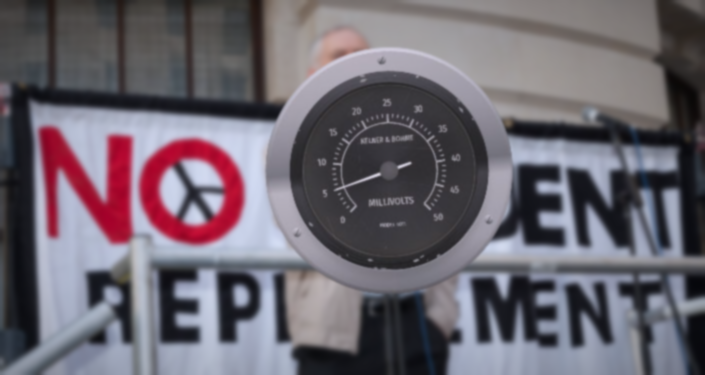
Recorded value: {"value": 5, "unit": "mV"}
